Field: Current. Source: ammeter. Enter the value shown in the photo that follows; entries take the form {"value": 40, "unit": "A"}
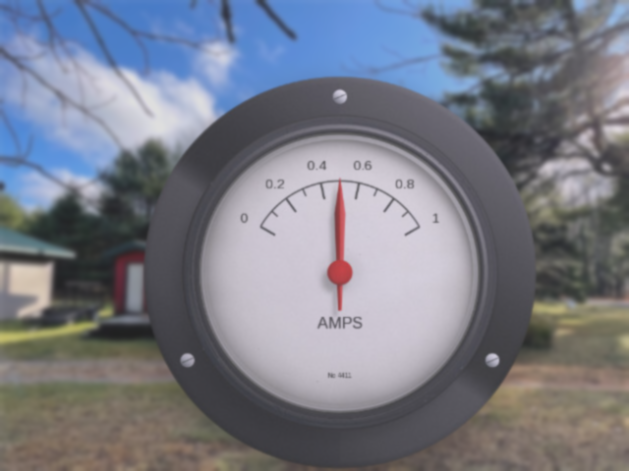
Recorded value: {"value": 0.5, "unit": "A"}
